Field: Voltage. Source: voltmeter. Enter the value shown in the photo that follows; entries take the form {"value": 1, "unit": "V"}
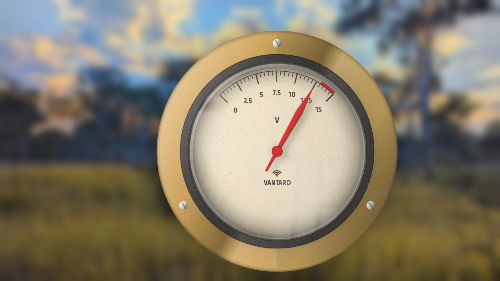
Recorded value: {"value": 12.5, "unit": "V"}
